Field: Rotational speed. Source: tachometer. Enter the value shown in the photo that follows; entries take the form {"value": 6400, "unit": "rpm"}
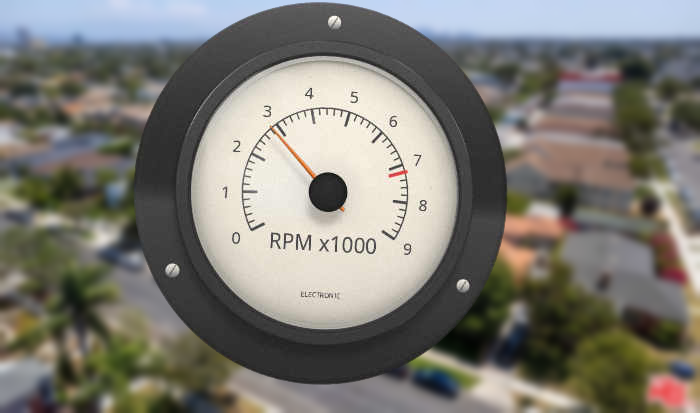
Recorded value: {"value": 2800, "unit": "rpm"}
